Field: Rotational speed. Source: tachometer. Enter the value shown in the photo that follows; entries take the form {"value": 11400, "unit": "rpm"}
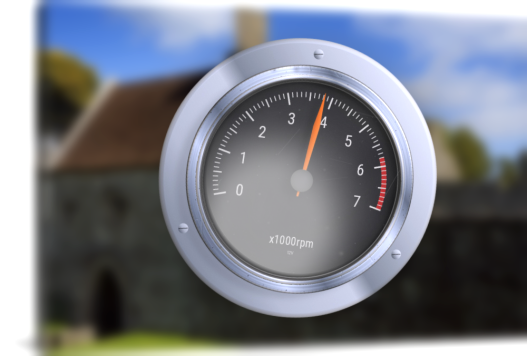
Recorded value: {"value": 3800, "unit": "rpm"}
